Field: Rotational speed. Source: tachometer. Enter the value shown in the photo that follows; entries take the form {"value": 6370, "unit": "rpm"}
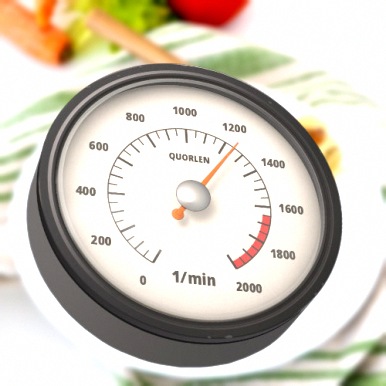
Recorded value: {"value": 1250, "unit": "rpm"}
